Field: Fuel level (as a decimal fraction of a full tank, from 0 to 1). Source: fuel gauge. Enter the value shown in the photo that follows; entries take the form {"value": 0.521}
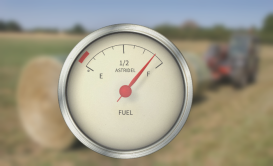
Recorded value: {"value": 0.875}
